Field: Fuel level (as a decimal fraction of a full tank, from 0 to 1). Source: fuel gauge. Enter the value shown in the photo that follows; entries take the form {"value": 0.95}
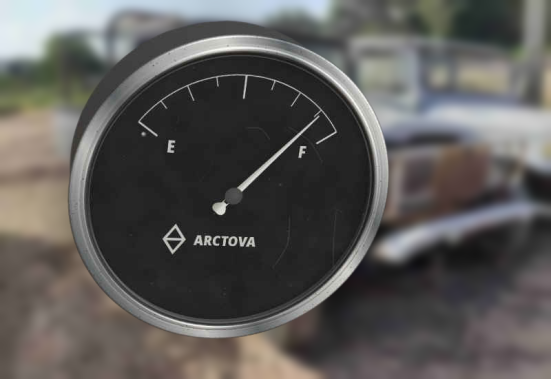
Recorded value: {"value": 0.875}
